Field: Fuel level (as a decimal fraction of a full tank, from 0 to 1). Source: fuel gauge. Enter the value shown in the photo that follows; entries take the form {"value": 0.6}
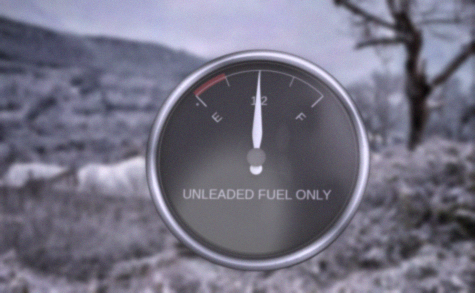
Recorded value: {"value": 0.5}
